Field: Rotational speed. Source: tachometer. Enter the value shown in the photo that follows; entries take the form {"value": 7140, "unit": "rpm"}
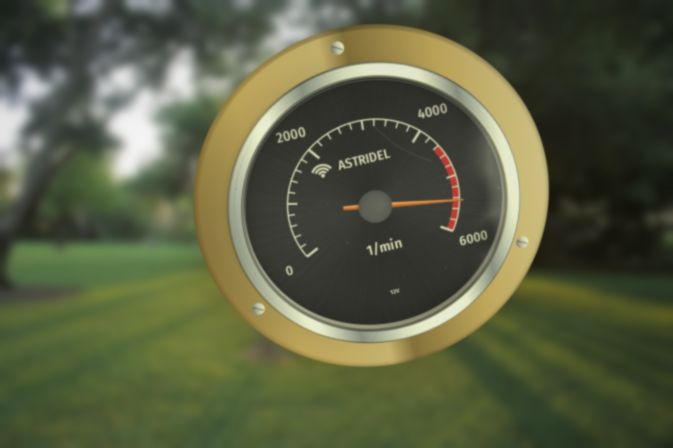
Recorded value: {"value": 5400, "unit": "rpm"}
